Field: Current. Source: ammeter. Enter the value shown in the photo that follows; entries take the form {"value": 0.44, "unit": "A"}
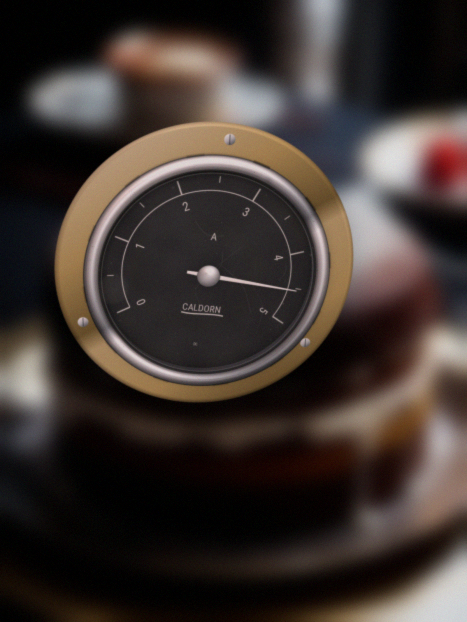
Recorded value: {"value": 4.5, "unit": "A"}
